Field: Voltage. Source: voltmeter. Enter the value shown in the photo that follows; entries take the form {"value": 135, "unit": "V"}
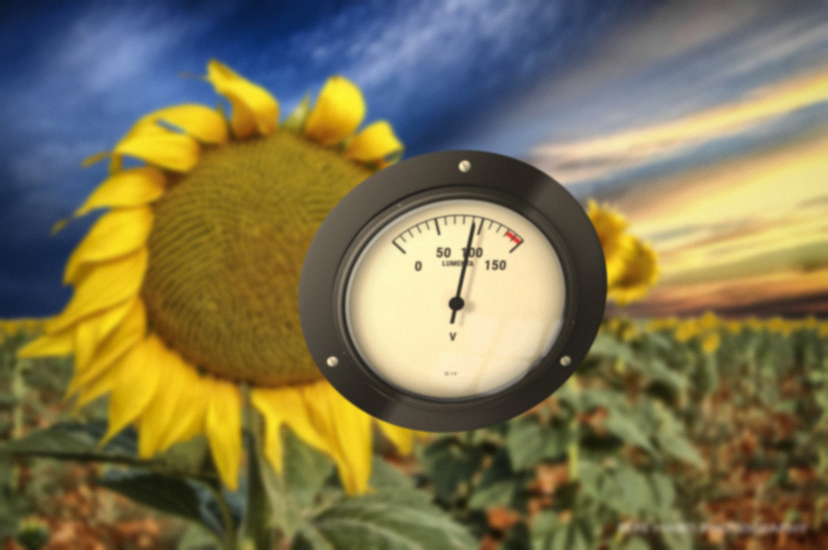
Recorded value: {"value": 90, "unit": "V"}
